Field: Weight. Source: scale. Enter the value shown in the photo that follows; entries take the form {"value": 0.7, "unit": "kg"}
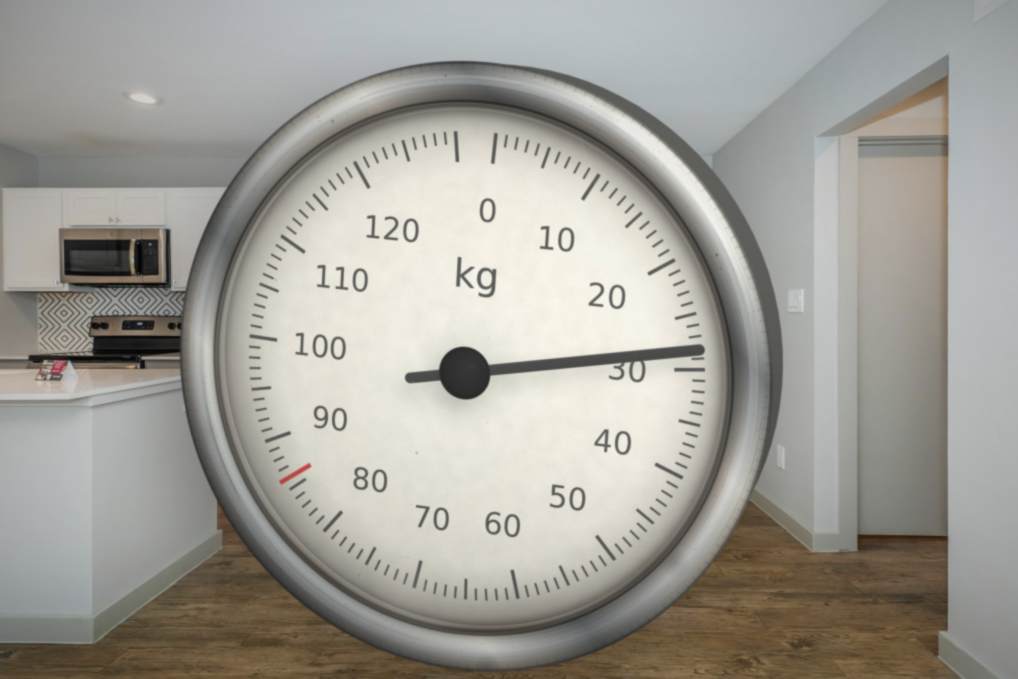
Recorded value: {"value": 28, "unit": "kg"}
